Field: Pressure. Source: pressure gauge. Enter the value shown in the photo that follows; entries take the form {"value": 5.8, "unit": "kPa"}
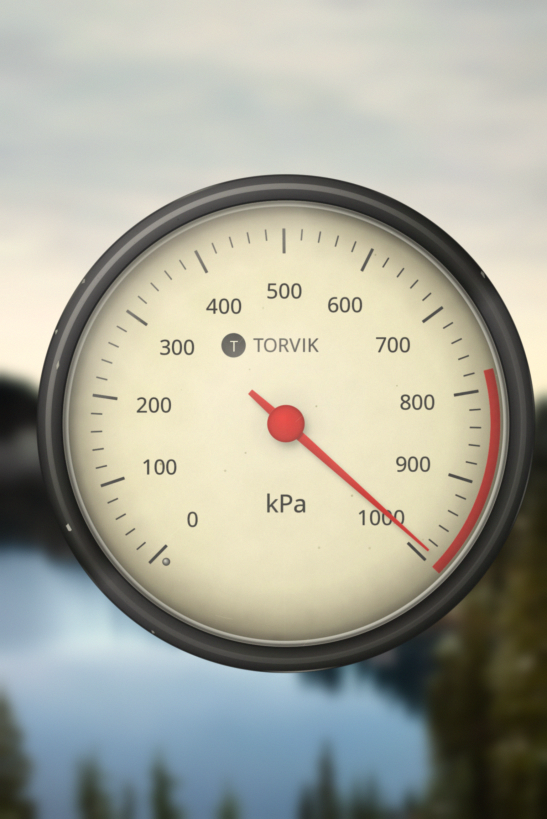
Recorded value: {"value": 990, "unit": "kPa"}
